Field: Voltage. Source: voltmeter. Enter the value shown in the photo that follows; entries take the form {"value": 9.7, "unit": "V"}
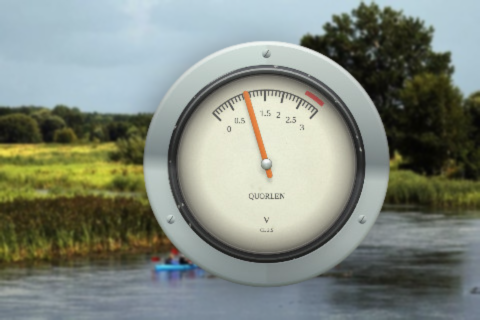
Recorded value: {"value": 1, "unit": "V"}
